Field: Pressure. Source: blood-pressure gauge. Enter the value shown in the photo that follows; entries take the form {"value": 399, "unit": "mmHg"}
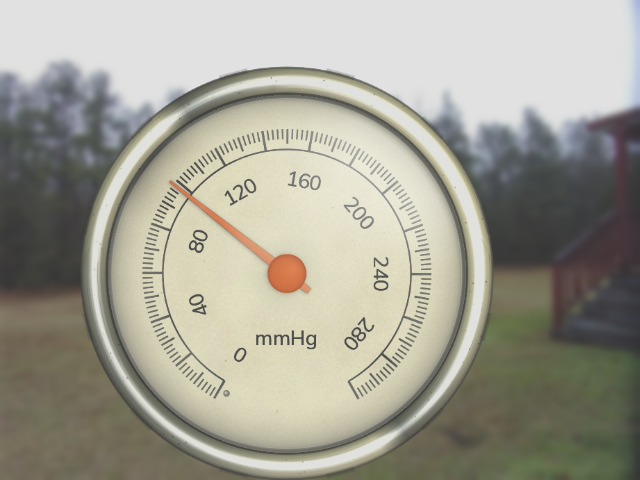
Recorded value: {"value": 98, "unit": "mmHg"}
